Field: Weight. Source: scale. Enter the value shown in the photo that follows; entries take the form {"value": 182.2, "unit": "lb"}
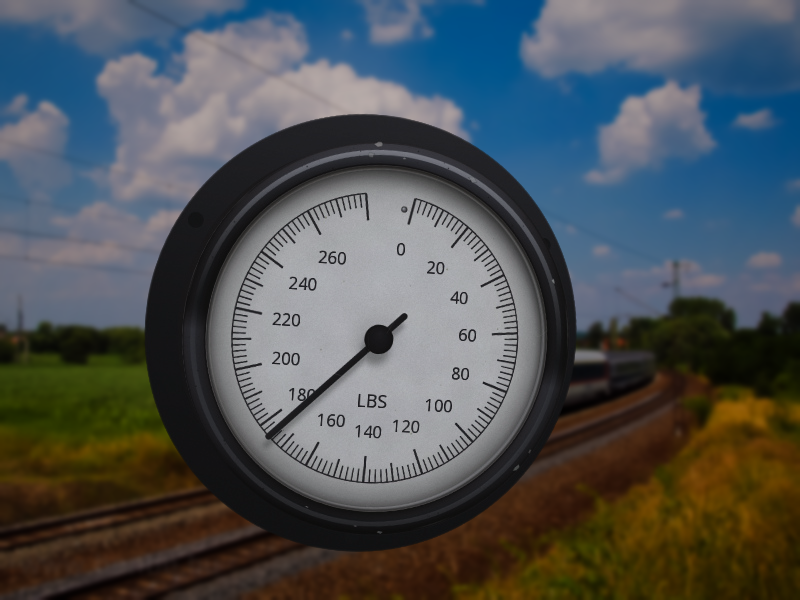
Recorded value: {"value": 176, "unit": "lb"}
